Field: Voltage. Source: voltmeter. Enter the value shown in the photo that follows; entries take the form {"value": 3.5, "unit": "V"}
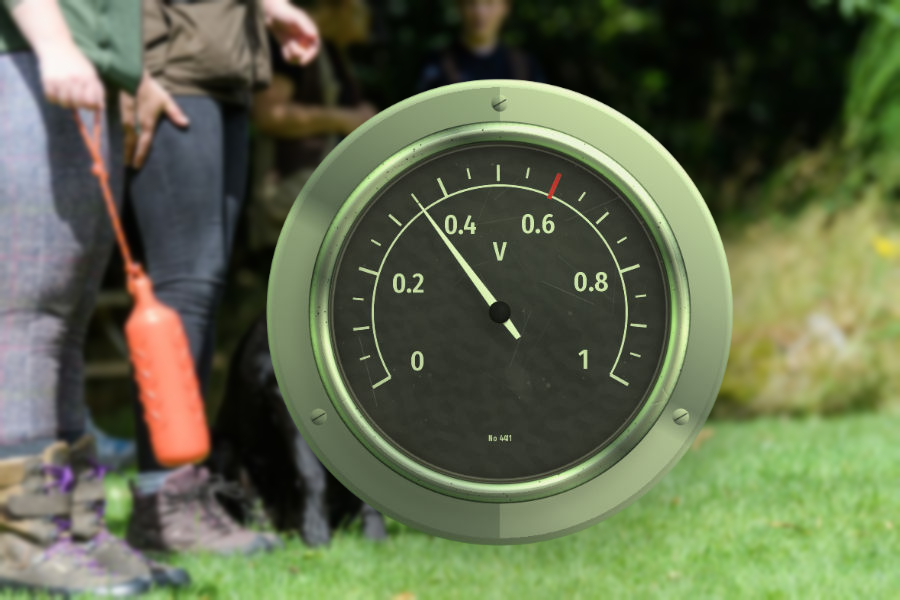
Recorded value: {"value": 0.35, "unit": "V"}
